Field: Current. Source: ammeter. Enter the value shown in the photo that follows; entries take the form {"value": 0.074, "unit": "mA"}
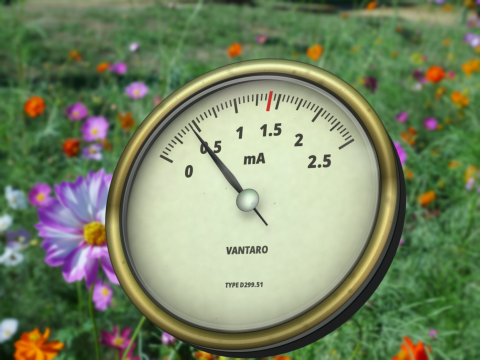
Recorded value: {"value": 0.45, "unit": "mA"}
